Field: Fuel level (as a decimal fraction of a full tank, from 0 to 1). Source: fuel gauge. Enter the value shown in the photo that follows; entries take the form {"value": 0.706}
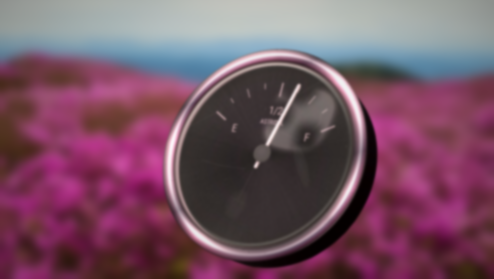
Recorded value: {"value": 0.625}
